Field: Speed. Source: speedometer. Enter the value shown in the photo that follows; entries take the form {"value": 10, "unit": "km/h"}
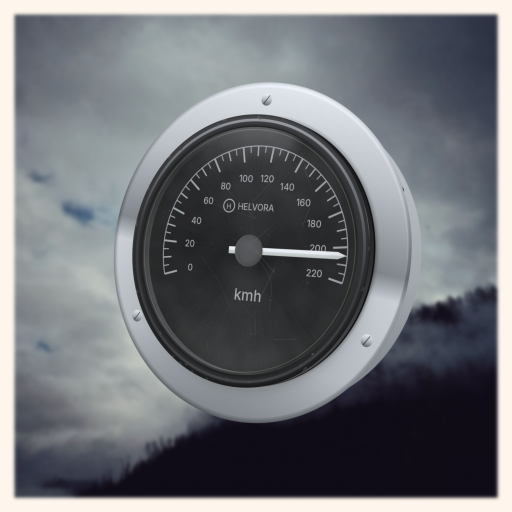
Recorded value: {"value": 205, "unit": "km/h"}
